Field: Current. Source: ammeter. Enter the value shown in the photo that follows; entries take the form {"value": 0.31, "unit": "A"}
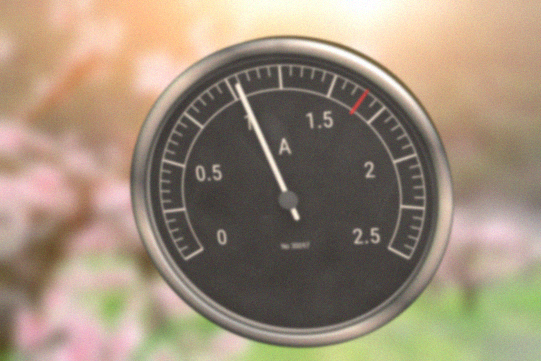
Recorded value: {"value": 1.05, "unit": "A"}
